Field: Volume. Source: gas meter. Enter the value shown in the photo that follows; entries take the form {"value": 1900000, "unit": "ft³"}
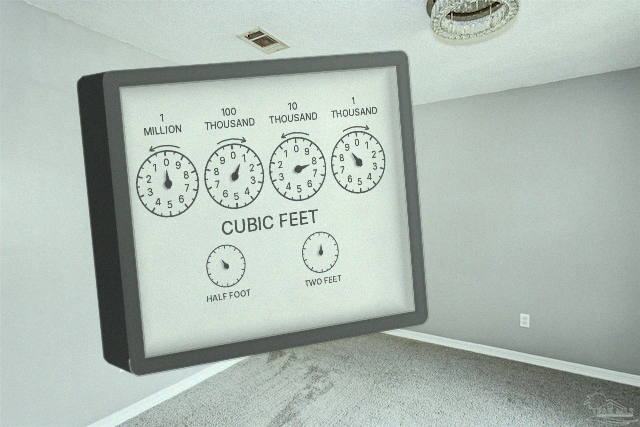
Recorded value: {"value": 7900, "unit": "ft³"}
